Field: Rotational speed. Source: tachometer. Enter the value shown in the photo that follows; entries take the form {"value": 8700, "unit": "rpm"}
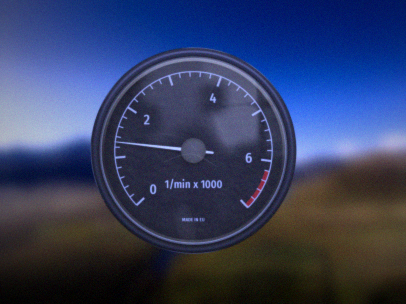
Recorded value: {"value": 1300, "unit": "rpm"}
